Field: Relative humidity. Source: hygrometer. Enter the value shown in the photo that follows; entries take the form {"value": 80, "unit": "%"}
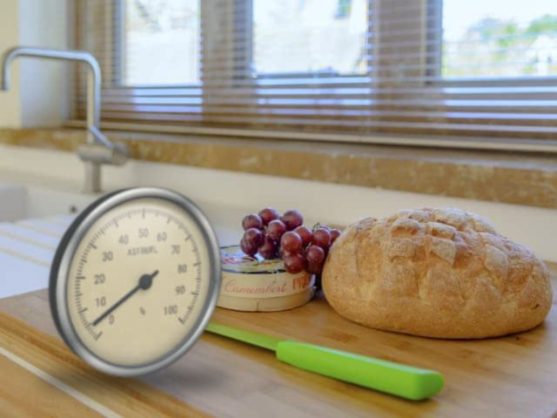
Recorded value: {"value": 5, "unit": "%"}
